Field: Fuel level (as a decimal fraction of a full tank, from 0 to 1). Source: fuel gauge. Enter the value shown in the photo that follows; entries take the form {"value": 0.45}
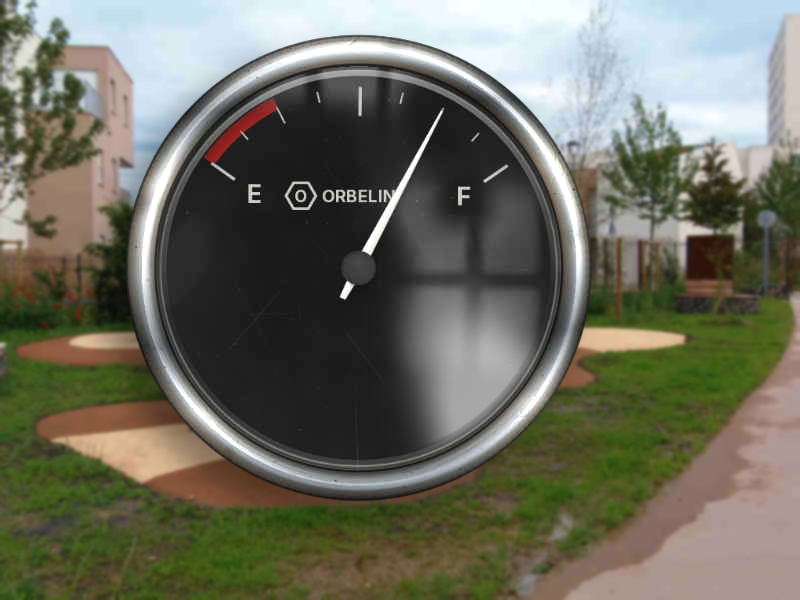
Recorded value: {"value": 0.75}
